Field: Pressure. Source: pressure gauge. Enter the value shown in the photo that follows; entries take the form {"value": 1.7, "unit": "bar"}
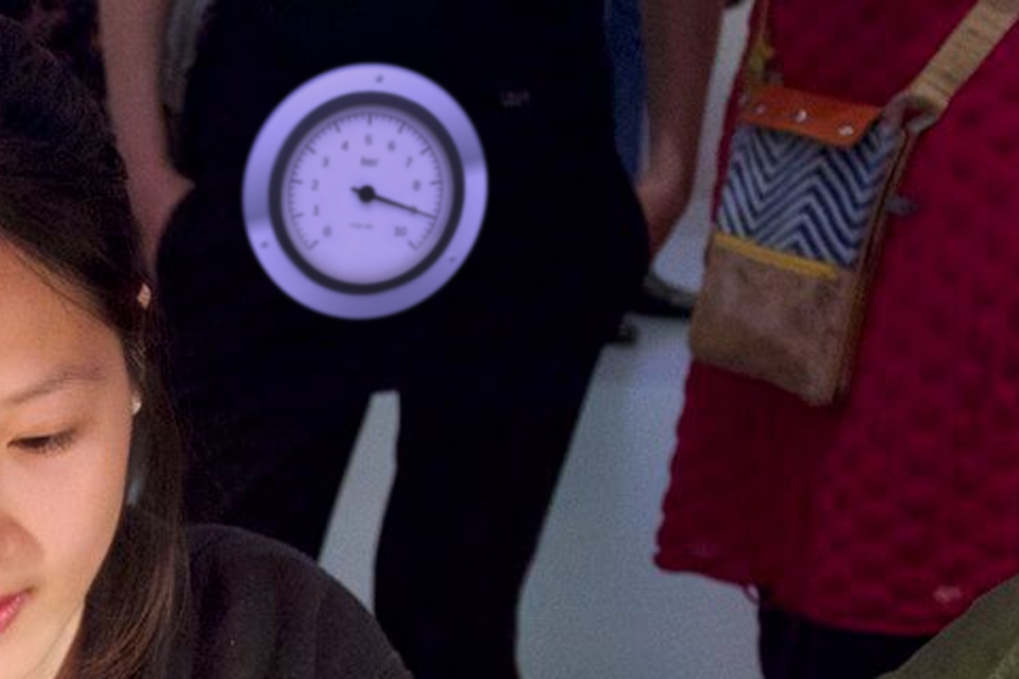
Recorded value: {"value": 9, "unit": "bar"}
